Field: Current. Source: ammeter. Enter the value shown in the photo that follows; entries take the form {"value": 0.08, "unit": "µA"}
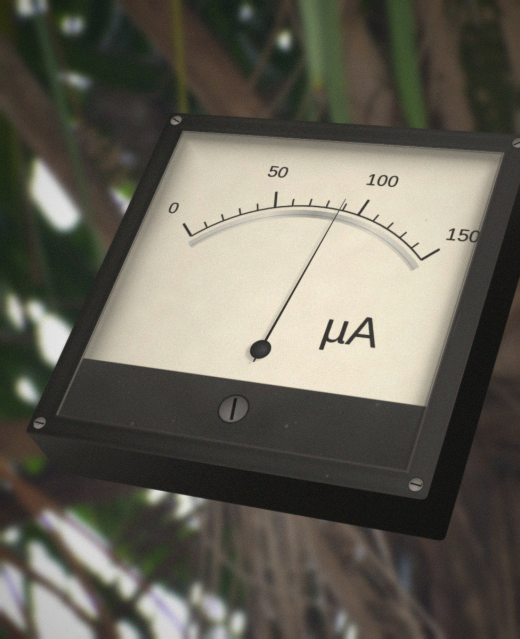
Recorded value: {"value": 90, "unit": "µA"}
